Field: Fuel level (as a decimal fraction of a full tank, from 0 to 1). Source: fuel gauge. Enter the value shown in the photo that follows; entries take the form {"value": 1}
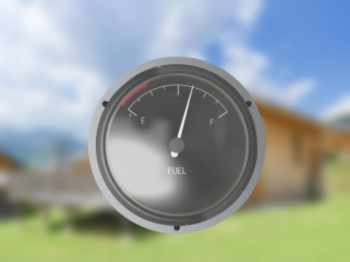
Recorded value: {"value": 0.625}
